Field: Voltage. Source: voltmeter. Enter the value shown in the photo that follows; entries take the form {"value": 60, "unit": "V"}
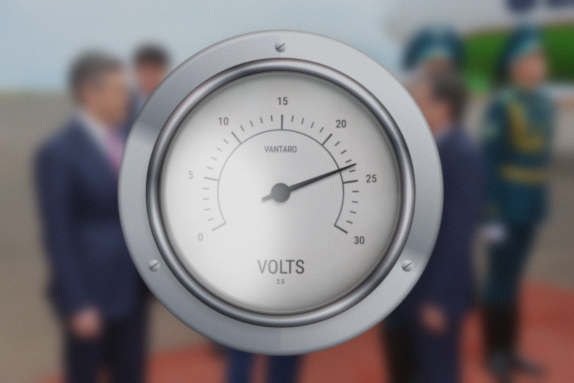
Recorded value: {"value": 23.5, "unit": "V"}
